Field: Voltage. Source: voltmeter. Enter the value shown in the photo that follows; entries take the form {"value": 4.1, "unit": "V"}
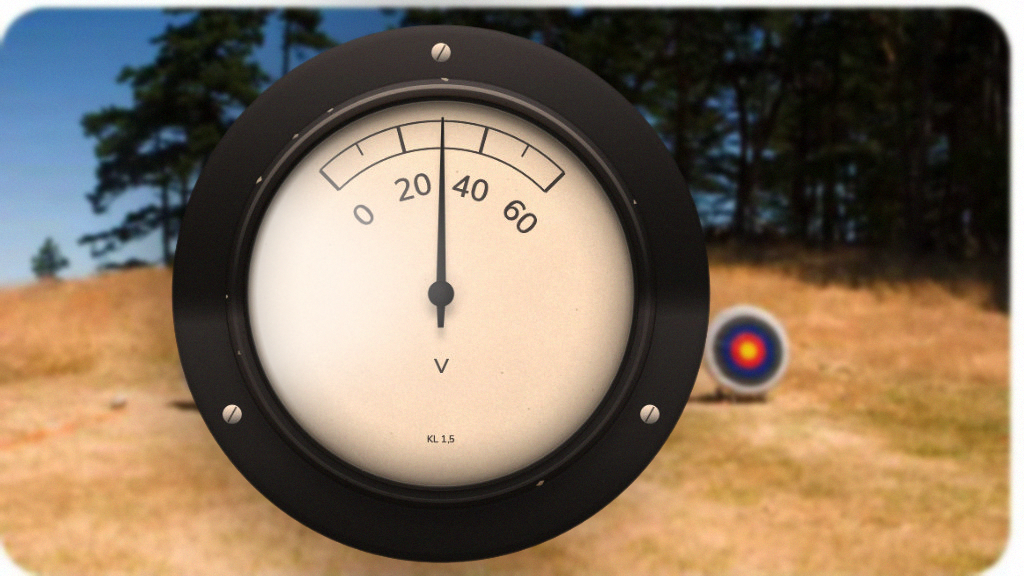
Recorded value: {"value": 30, "unit": "V"}
